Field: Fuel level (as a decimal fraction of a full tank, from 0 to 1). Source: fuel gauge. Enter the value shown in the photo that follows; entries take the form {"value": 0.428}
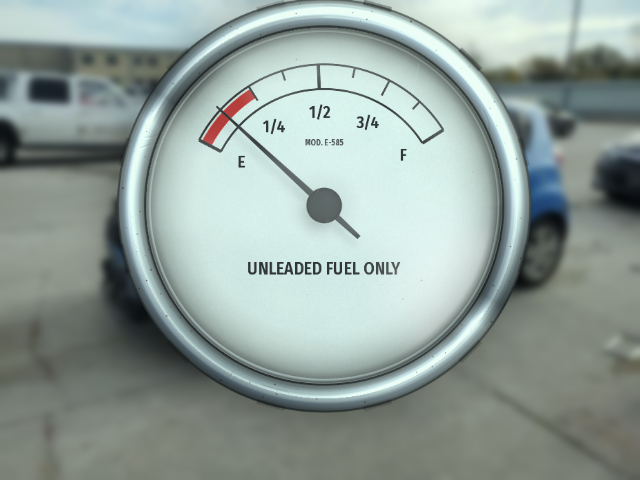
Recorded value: {"value": 0.125}
